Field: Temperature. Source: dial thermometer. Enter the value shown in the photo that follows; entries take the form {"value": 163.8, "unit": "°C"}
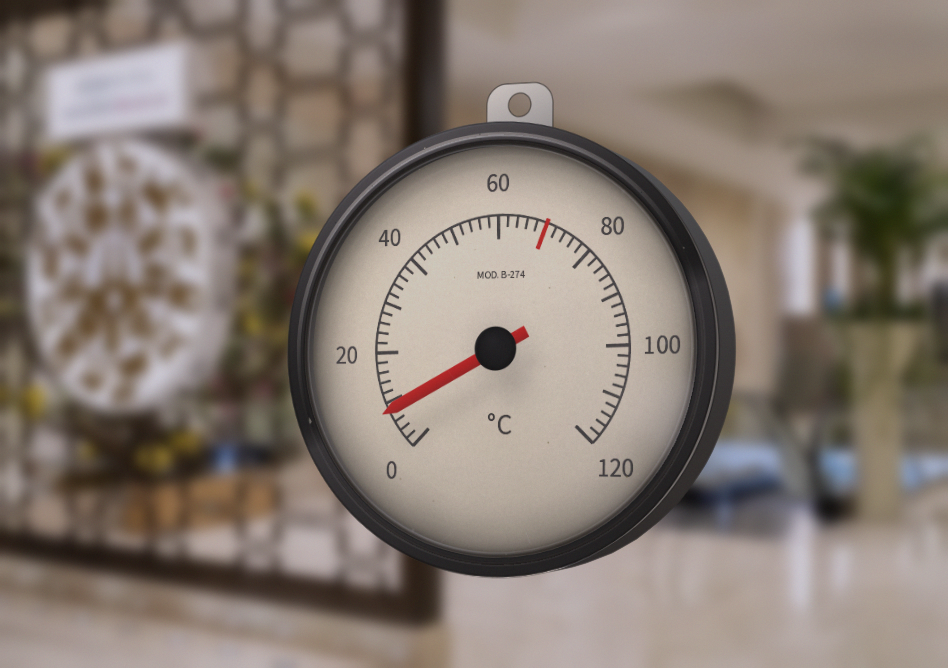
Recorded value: {"value": 8, "unit": "°C"}
